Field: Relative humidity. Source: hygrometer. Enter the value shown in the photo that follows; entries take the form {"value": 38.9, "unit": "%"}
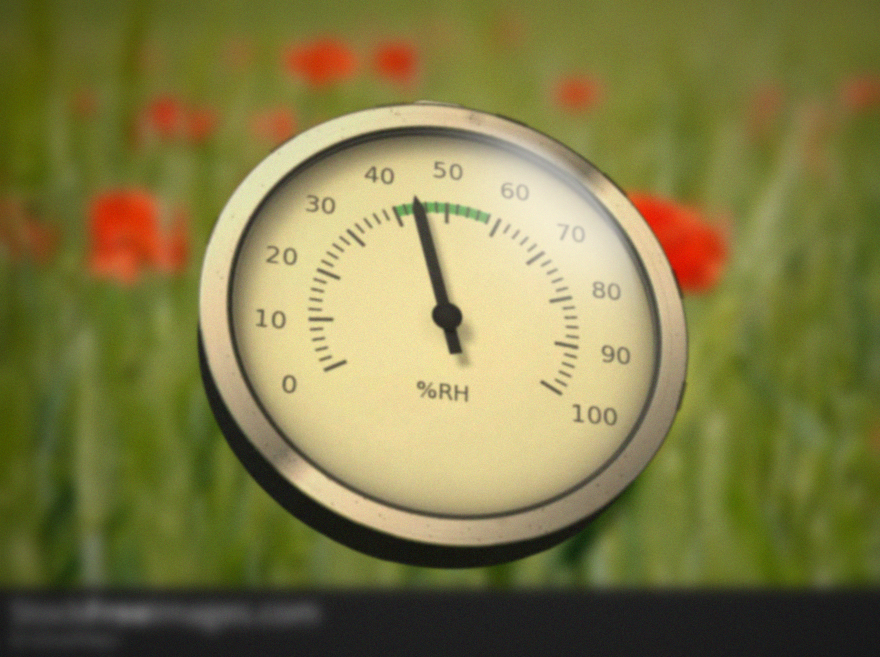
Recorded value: {"value": 44, "unit": "%"}
